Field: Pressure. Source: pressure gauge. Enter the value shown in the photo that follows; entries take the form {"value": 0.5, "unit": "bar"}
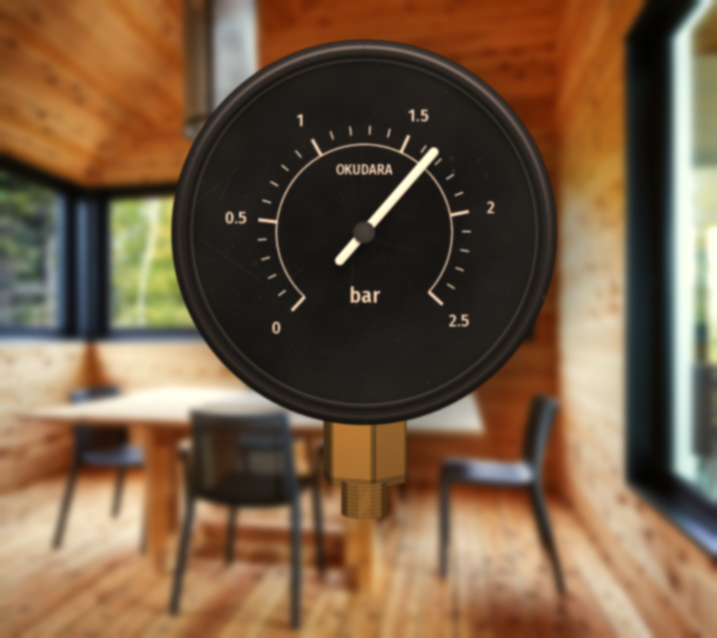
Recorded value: {"value": 1.65, "unit": "bar"}
